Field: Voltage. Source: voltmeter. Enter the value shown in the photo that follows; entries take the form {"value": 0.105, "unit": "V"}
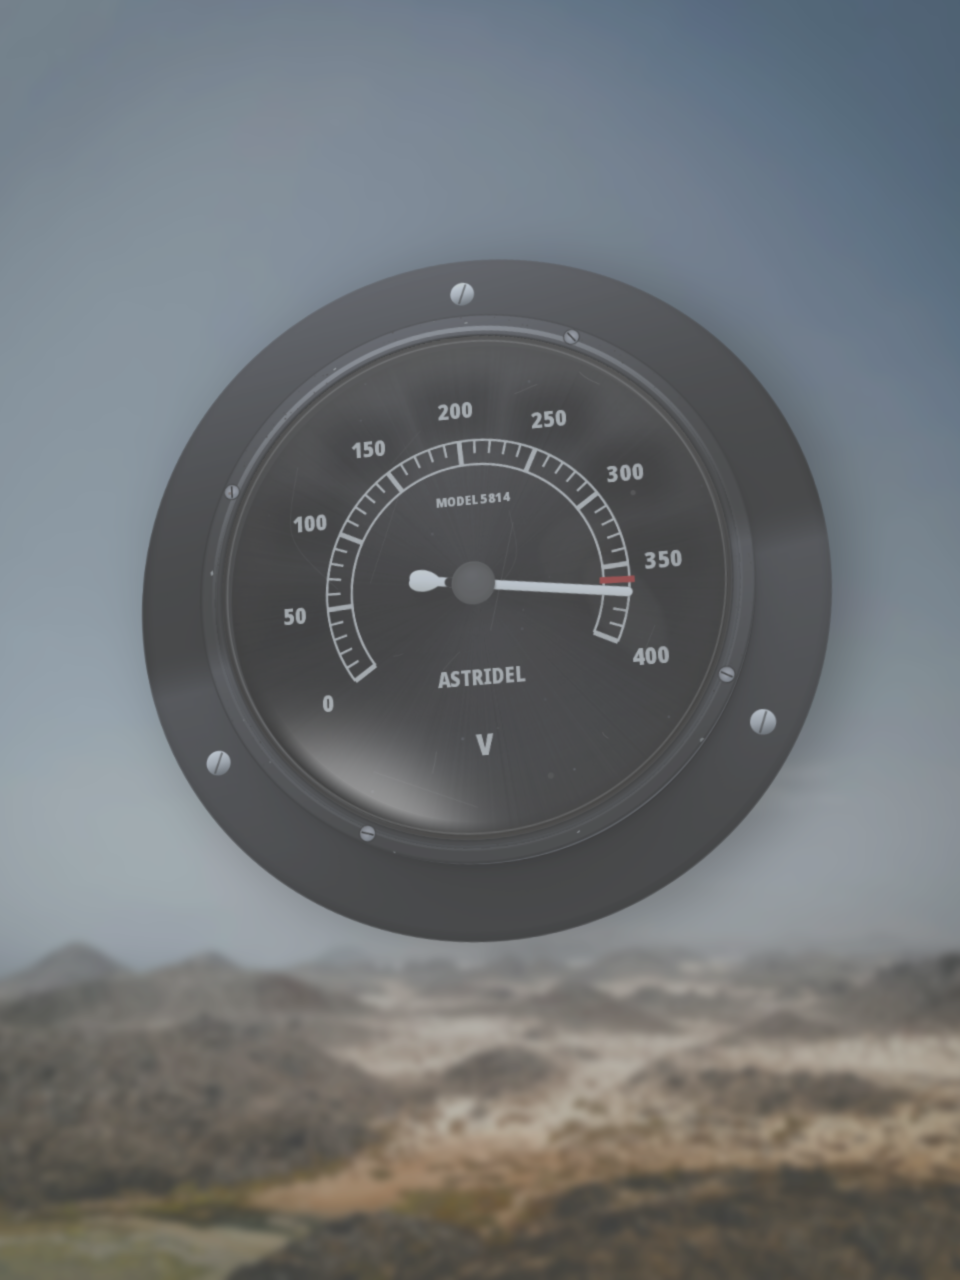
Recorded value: {"value": 370, "unit": "V"}
